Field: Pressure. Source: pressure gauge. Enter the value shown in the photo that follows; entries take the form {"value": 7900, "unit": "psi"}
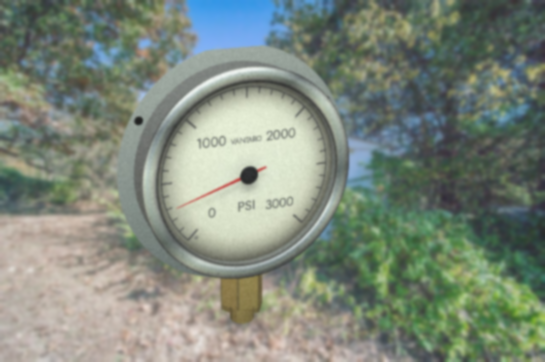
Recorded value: {"value": 300, "unit": "psi"}
